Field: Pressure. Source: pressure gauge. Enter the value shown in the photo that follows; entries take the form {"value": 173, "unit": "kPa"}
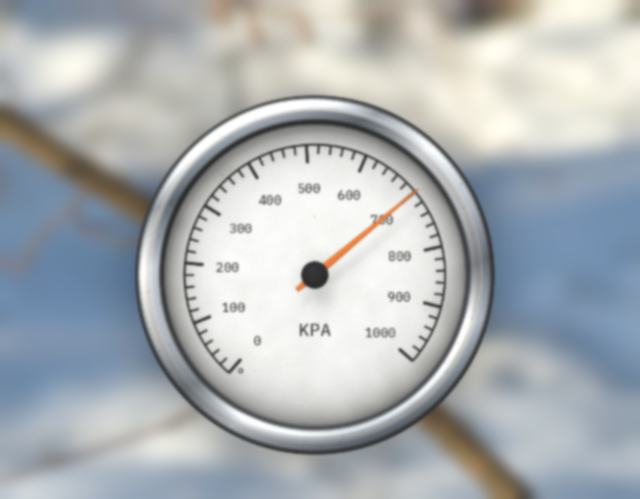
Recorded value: {"value": 700, "unit": "kPa"}
